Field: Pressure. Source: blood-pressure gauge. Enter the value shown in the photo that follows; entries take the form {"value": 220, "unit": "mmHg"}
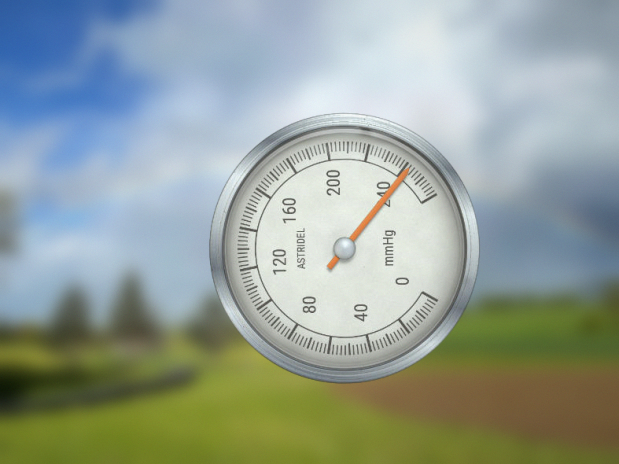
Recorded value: {"value": 242, "unit": "mmHg"}
